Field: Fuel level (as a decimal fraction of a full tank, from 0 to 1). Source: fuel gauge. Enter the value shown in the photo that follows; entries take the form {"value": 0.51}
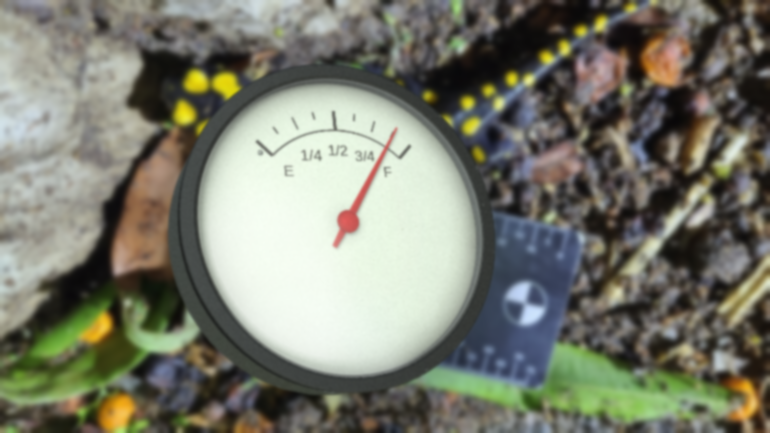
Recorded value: {"value": 0.875}
